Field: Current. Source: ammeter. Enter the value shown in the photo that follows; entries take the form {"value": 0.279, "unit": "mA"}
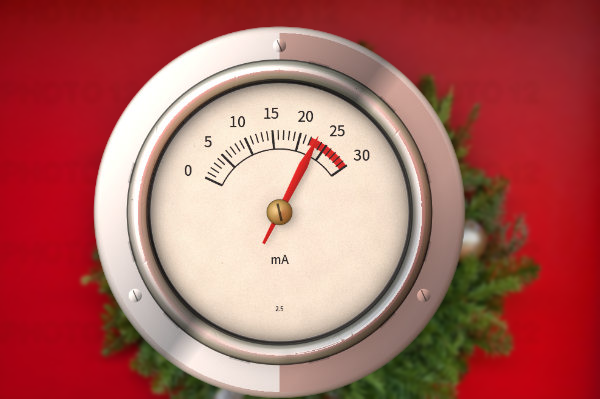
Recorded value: {"value": 23, "unit": "mA"}
